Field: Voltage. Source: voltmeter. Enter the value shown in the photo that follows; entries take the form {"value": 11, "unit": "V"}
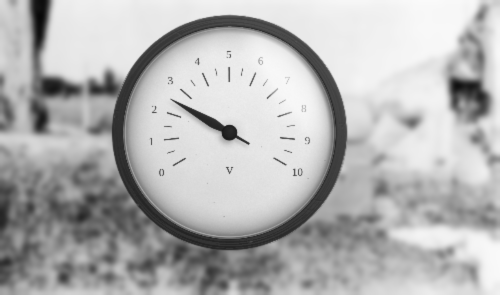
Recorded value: {"value": 2.5, "unit": "V"}
